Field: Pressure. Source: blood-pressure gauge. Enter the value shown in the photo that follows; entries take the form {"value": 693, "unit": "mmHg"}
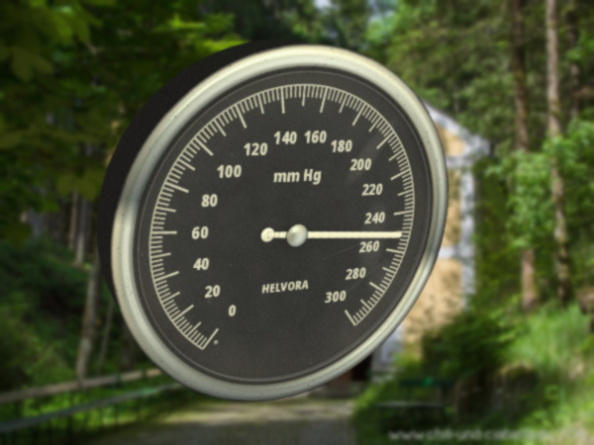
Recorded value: {"value": 250, "unit": "mmHg"}
